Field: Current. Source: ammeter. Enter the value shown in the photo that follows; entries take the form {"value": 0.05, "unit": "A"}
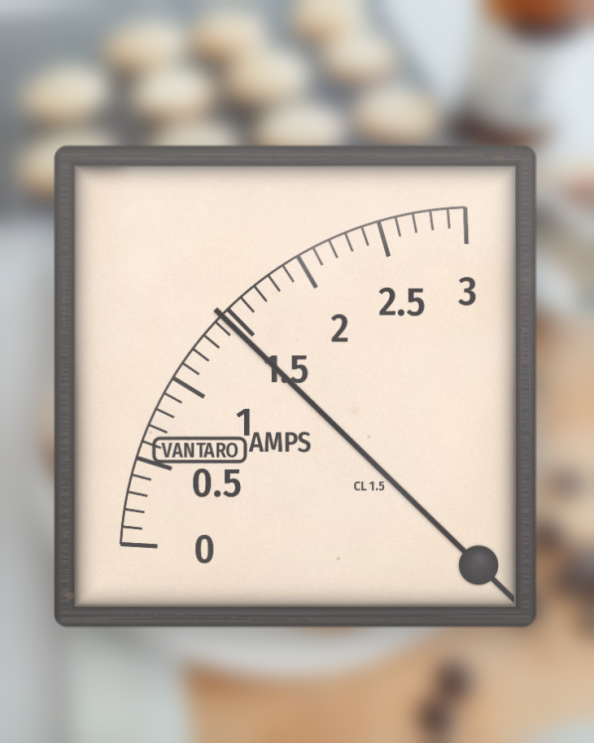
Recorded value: {"value": 1.45, "unit": "A"}
